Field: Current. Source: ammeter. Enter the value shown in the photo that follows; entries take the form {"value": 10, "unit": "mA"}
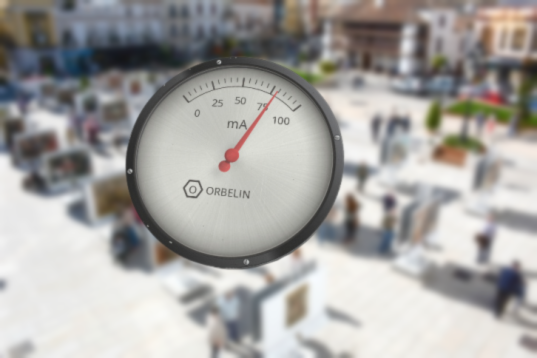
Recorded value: {"value": 80, "unit": "mA"}
